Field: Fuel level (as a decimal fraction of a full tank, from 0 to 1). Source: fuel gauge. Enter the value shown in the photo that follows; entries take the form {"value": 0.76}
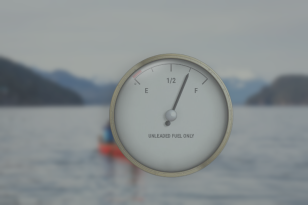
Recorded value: {"value": 0.75}
